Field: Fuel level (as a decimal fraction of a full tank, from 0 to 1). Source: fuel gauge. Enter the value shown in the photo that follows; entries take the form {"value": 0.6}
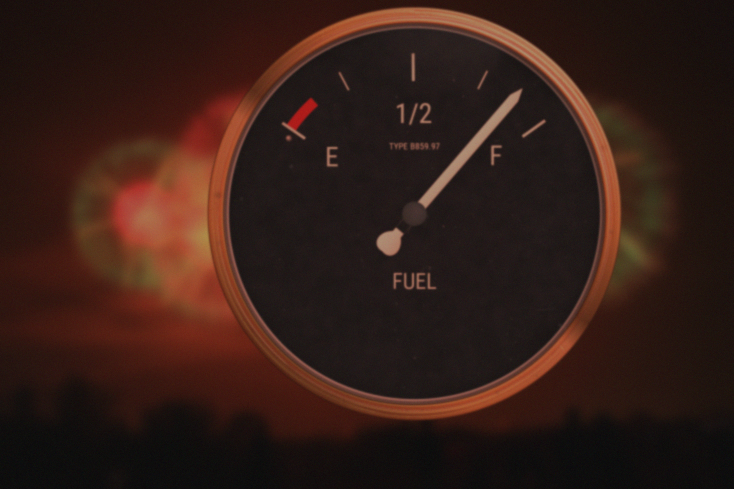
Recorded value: {"value": 0.875}
